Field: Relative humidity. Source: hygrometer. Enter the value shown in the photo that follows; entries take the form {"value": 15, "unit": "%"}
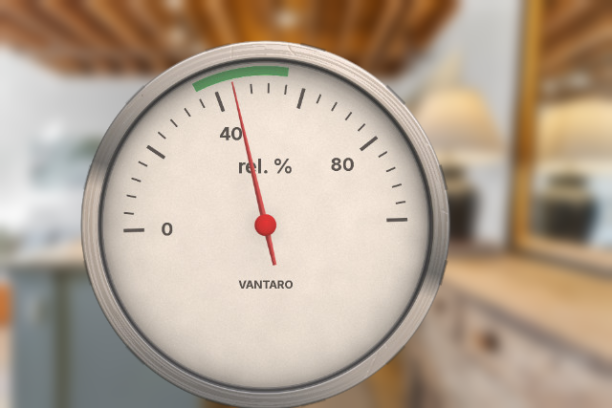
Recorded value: {"value": 44, "unit": "%"}
